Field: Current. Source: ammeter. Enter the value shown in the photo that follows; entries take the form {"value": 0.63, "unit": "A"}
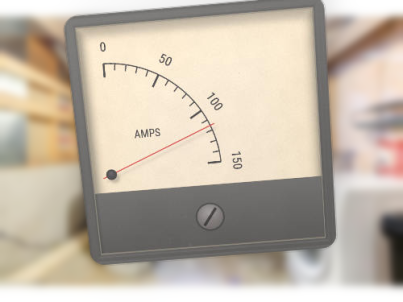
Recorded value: {"value": 115, "unit": "A"}
